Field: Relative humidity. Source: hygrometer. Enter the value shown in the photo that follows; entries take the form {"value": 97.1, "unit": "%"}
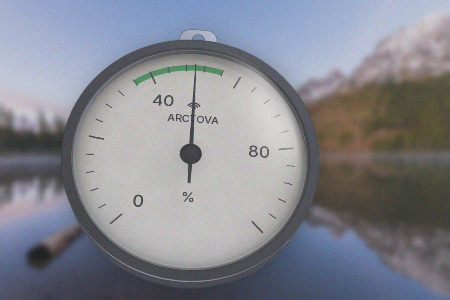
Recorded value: {"value": 50, "unit": "%"}
